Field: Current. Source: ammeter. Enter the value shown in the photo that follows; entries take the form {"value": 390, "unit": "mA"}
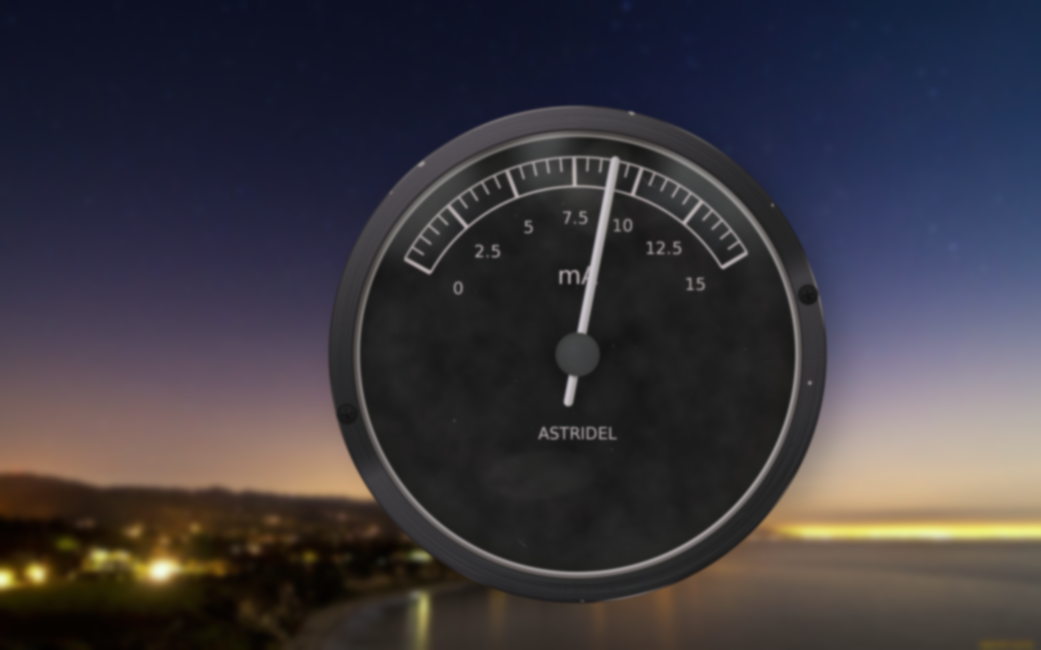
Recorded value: {"value": 9, "unit": "mA"}
